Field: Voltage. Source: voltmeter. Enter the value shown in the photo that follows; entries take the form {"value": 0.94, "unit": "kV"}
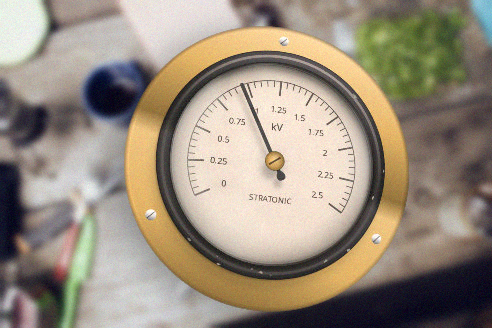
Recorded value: {"value": 0.95, "unit": "kV"}
